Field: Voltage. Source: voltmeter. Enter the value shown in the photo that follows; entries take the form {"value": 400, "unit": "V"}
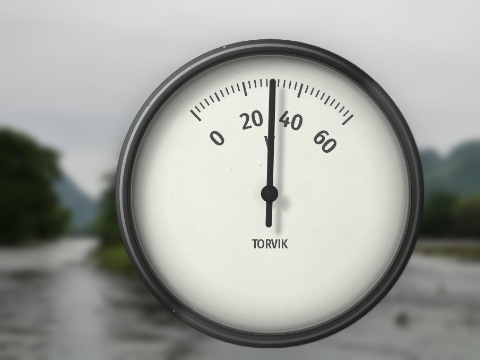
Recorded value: {"value": 30, "unit": "V"}
